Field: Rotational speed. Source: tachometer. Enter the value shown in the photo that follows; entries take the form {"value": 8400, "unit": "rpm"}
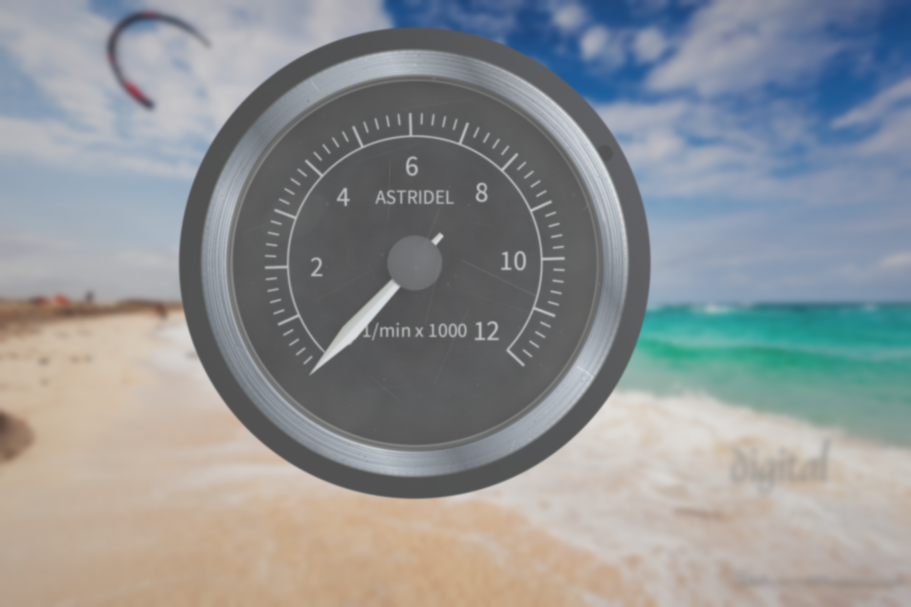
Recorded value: {"value": 0, "unit": "rpm"}
